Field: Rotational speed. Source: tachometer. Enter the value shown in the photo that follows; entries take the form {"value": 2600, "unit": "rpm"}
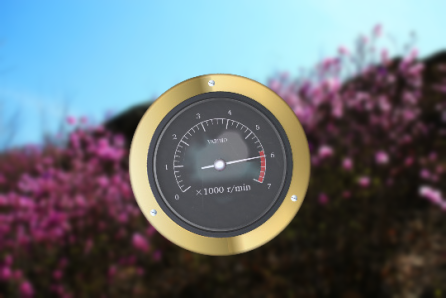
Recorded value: {"value": 6000, "unit": "rpm"}
